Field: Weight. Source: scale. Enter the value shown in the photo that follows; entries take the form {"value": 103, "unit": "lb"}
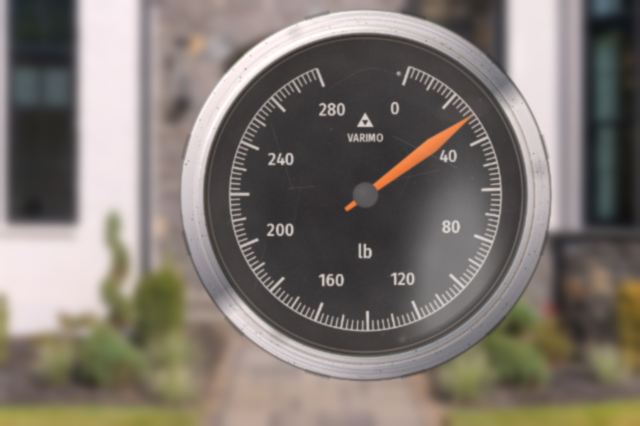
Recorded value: {"value": 30, "unit": "lb"}
